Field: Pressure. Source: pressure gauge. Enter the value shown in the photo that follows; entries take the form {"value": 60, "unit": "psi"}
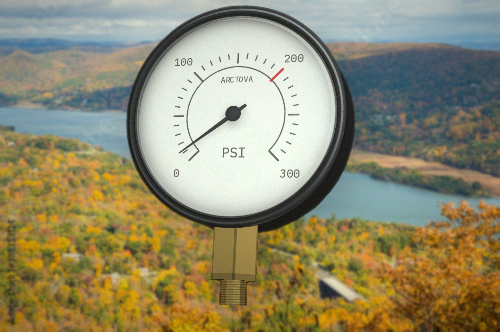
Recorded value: {"value": 10, "unit": "psi"}
